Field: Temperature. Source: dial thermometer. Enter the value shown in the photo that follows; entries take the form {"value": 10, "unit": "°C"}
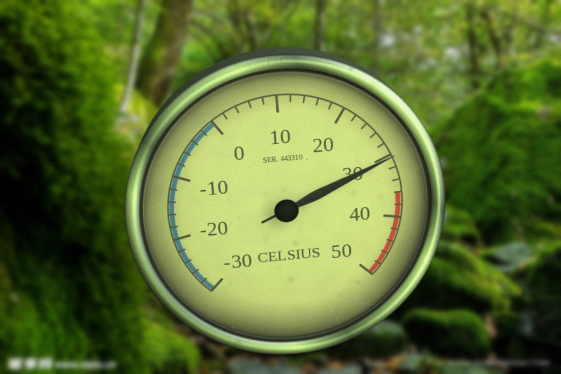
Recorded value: {"value": 30, "unit": "°C"}
